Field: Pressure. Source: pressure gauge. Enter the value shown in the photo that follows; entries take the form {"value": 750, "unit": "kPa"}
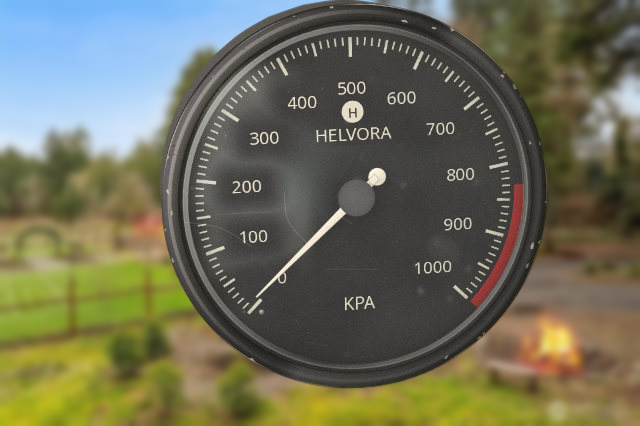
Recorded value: {"value": 10, "unit": "kPa"}
